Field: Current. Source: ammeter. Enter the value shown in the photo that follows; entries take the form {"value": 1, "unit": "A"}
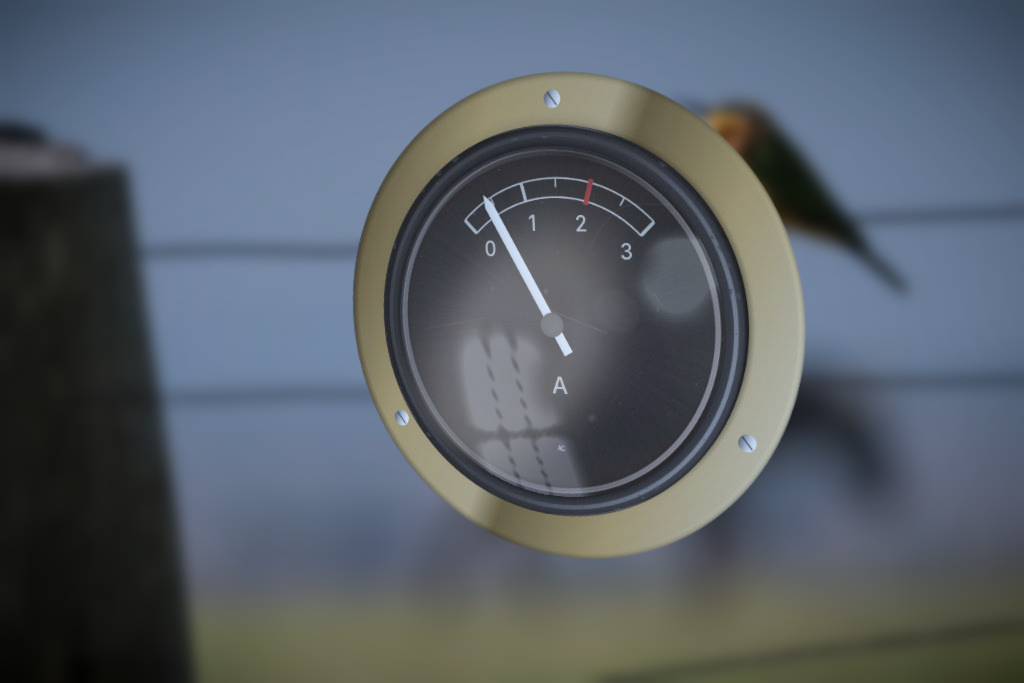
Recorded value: {"value": 0.5, "unit": "A"}
